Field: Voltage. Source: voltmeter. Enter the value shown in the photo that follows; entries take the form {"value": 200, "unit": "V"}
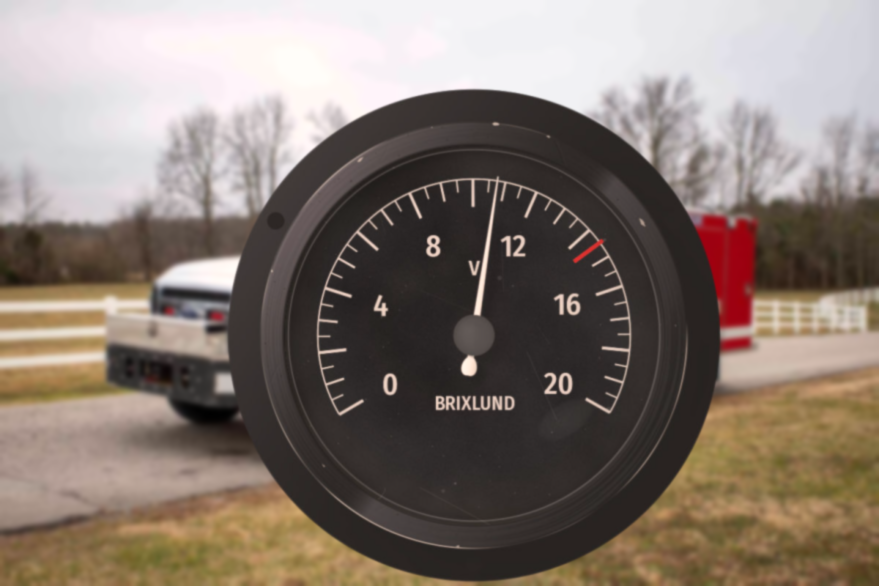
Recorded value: {"value": 10.75, "unit": "V"}
